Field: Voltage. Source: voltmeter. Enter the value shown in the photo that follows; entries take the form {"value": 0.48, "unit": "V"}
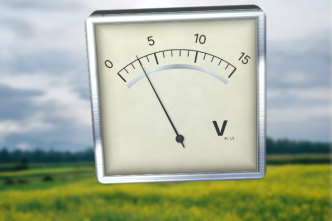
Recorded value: {"value": 3, "unit": "V"}
